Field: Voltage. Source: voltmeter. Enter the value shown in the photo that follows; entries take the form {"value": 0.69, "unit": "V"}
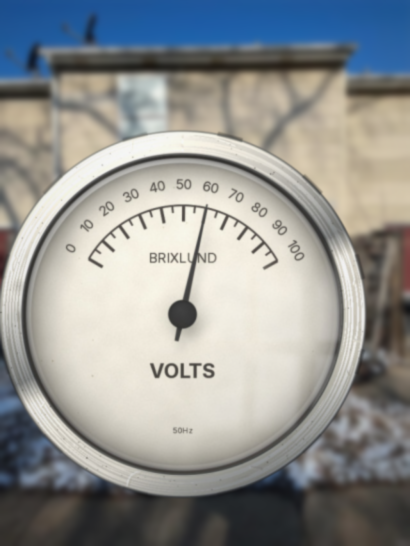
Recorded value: {"value": 60, "unit": "V"}
